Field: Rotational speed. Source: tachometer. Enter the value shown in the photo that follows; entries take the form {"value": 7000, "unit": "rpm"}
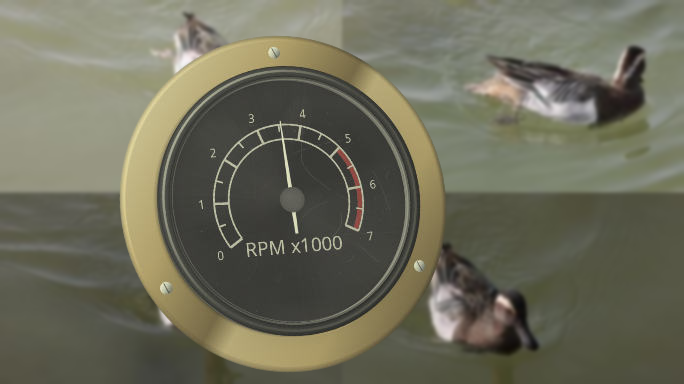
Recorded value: {"value": 3500, "unit": "rpm"}
